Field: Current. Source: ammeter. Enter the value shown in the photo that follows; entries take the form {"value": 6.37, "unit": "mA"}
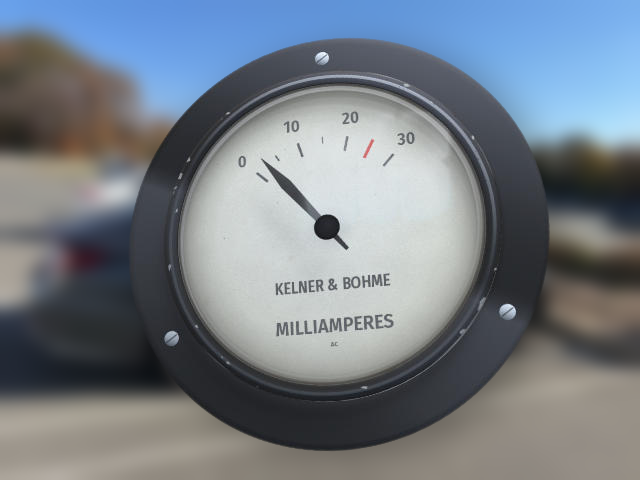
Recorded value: {"value": 2.5, "unit": "mA"}
